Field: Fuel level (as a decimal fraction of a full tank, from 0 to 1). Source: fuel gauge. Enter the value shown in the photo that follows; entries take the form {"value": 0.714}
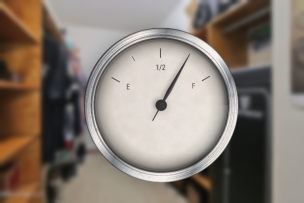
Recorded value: {"value": 0.75}
